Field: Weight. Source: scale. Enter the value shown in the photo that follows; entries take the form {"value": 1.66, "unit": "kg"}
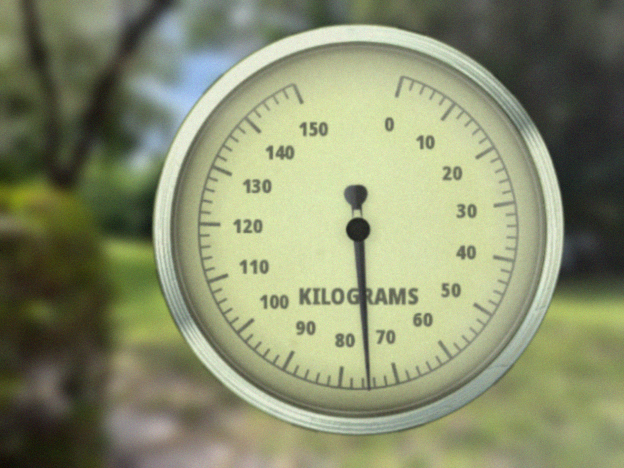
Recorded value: {"value": 75, "unit": "kg"}
